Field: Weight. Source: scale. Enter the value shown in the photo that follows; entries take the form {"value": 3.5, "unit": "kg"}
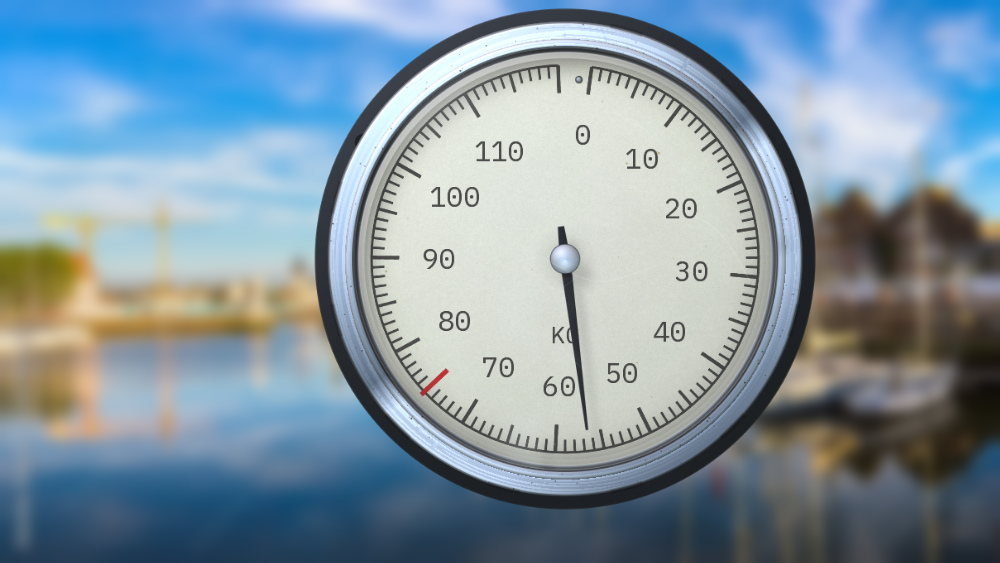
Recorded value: {"value": 56.5, "unit": "kg"}
